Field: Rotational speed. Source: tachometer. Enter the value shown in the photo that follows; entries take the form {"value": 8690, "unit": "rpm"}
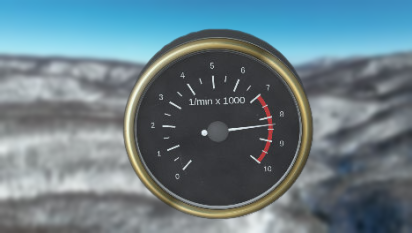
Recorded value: {"value": 8250, "unit": "rpm"}
